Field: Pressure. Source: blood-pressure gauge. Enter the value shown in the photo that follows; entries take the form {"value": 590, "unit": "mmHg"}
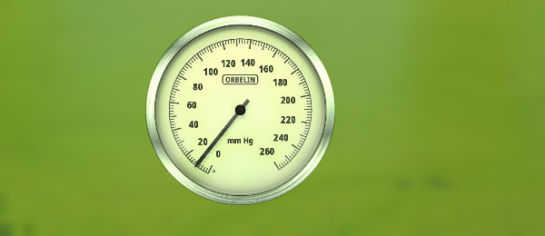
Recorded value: {"value": 10, "unit": "mmHg"}
